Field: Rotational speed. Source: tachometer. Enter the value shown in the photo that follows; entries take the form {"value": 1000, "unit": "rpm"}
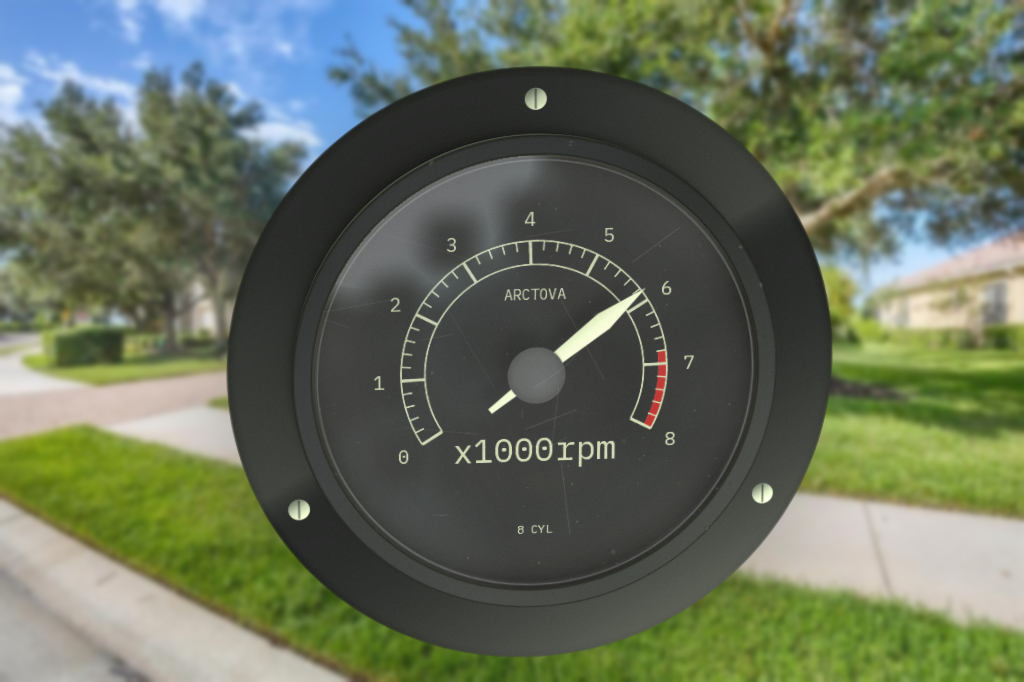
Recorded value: {"value": 5800, "unit": "rpm"}
